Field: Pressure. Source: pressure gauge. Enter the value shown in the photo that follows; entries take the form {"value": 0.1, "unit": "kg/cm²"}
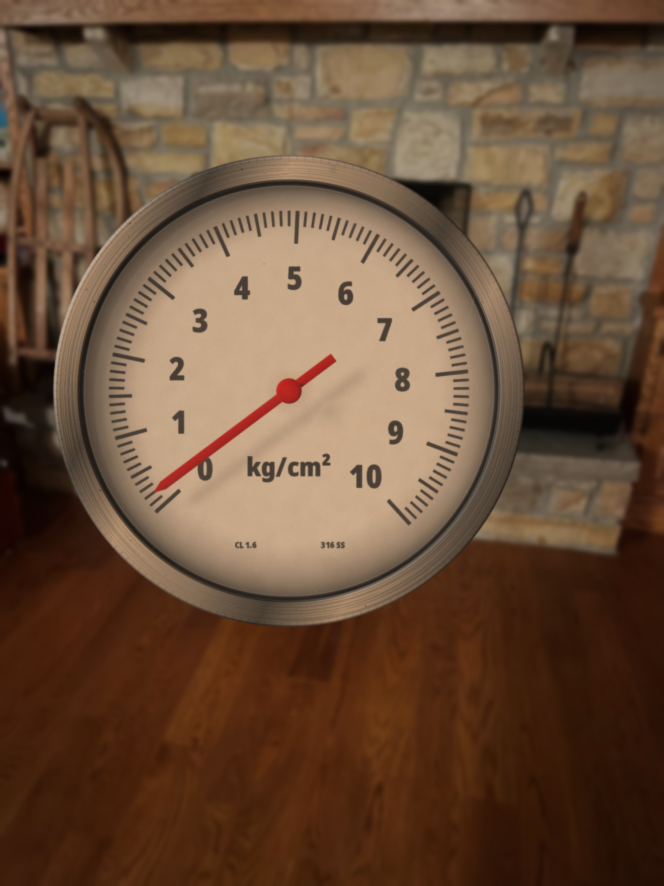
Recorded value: {"value": 0.2, "unit": "kg/cm²"}
